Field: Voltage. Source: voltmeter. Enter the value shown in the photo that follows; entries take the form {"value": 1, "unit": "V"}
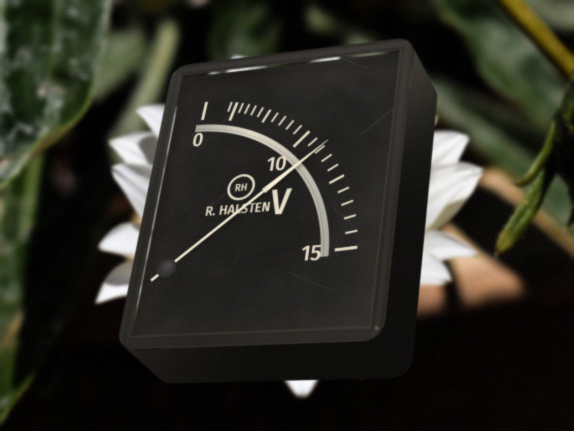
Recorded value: {"value": 11, "unit": "V"}
